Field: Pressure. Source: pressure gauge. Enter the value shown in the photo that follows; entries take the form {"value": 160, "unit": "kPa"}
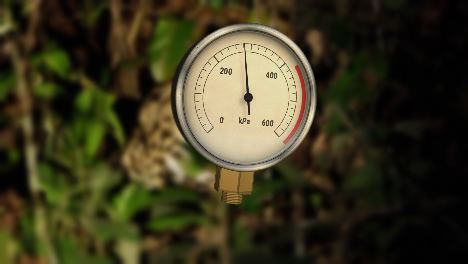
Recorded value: {"value": 280, "unit": "kPa"}
